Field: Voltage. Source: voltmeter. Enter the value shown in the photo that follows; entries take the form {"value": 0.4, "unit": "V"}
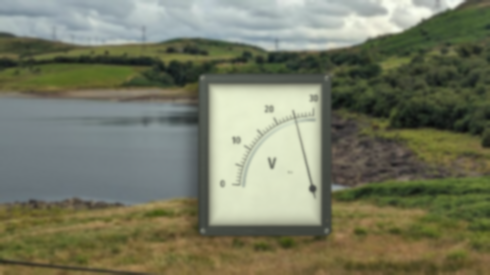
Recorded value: {"value": 25, "unit": "V"}
